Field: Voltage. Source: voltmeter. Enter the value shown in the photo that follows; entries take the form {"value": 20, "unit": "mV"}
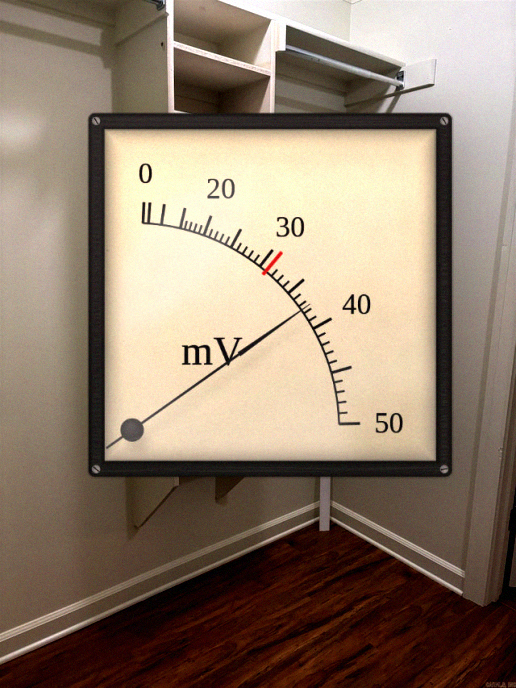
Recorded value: {"value": 37.5, "unit": "mV"}
